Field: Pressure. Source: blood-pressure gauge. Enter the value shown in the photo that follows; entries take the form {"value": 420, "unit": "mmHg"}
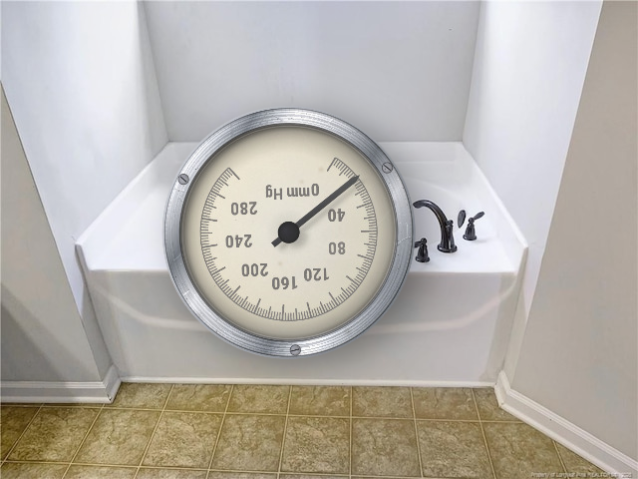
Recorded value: {"value": 20, "unit": "mmHg"}
